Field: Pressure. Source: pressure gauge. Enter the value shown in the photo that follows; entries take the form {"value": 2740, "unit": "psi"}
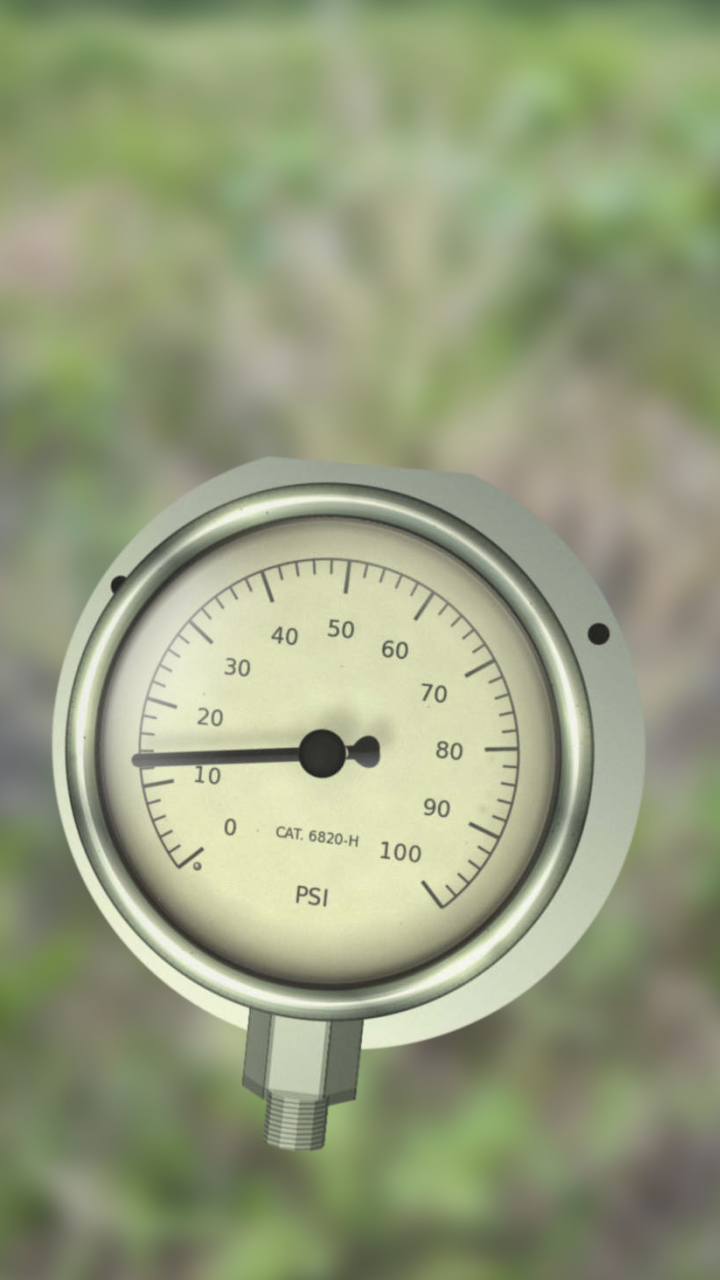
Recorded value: {"value": 13, "unit": "psi"}
